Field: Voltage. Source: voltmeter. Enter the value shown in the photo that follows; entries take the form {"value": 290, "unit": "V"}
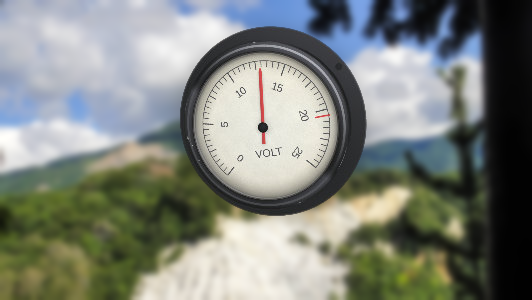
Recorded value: {"value": 13, "unit": "V"}
